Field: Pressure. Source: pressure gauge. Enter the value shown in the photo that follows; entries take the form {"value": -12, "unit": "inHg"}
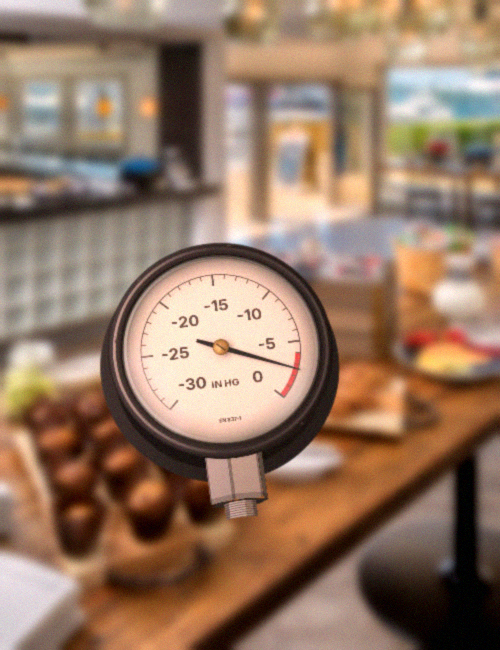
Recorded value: {"value": -2.5, "unit": "inHg"}
